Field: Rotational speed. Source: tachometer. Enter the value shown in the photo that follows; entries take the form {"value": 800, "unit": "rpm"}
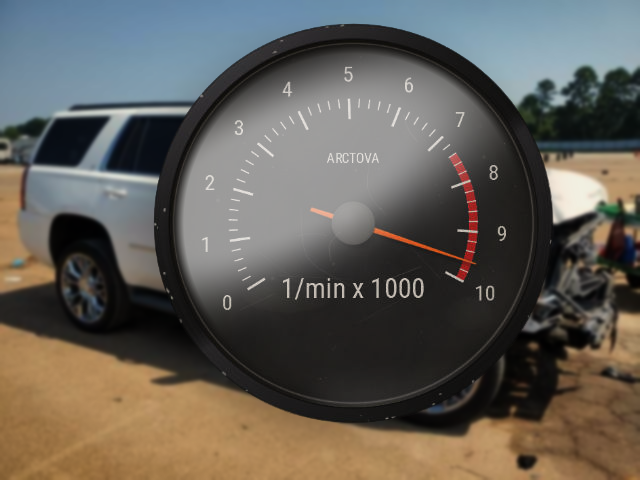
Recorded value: {"value": 9600, "unit": "rpm"}
